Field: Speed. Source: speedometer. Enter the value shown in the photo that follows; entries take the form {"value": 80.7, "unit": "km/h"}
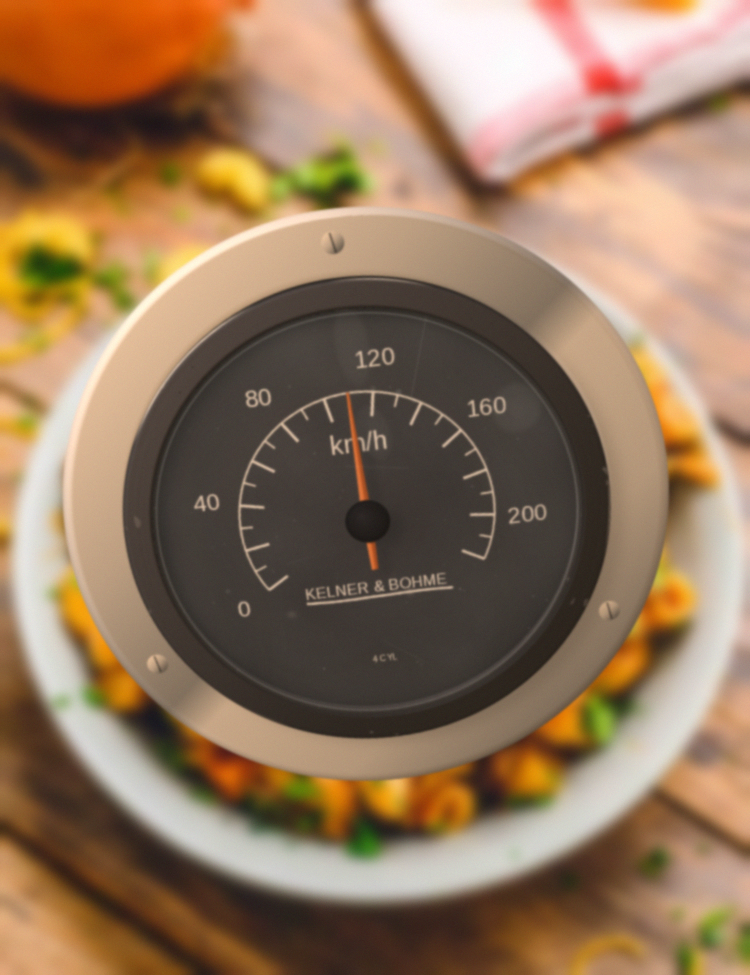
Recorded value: {"value": 110, "unit": "km/h"}
